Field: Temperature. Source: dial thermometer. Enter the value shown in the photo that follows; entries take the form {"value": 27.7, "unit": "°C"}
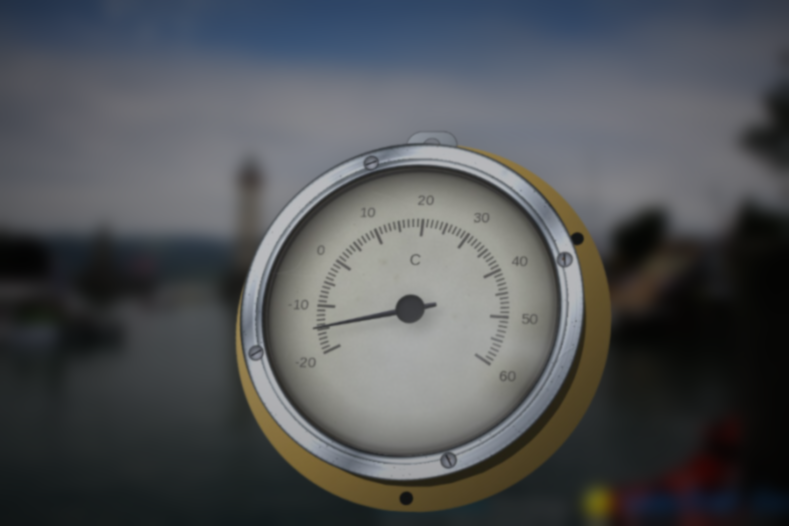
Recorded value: {"value": -15, "unit": "°C"}
